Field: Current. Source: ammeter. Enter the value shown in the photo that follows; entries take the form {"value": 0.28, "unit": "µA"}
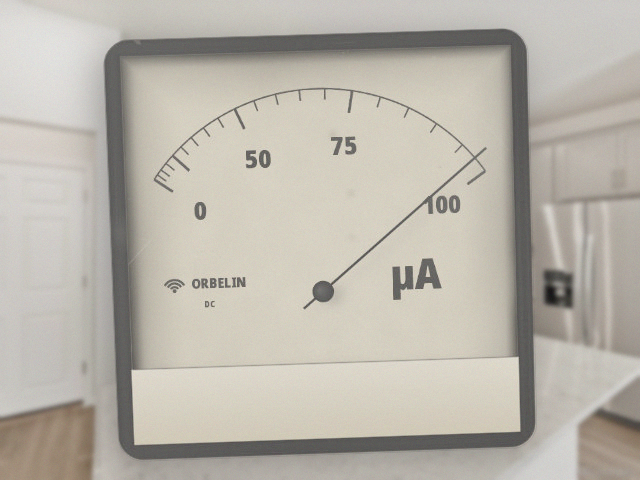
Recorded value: {"value": 97.5, "unit": "µA"}
